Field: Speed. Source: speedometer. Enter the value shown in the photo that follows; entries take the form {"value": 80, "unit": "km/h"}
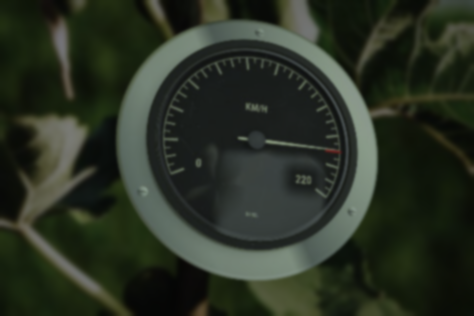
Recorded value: {"value": 190, "unit": "km/h"}
